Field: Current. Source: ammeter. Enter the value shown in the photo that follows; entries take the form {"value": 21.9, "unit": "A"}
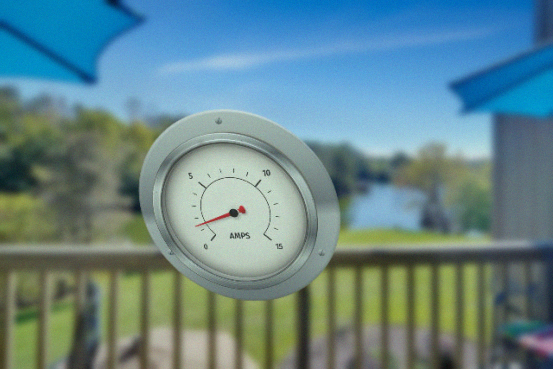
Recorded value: {"value": 1.5, "unit": "A"}
